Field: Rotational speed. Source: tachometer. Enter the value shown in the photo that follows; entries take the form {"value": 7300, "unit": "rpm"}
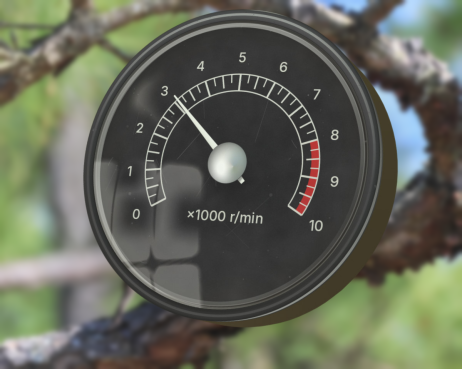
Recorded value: {"value": 3125, "unit": "rpm"}
